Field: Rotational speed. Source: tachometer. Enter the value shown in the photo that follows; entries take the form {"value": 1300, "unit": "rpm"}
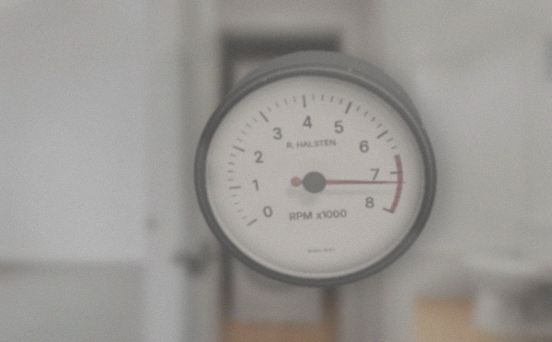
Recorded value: {"value": 7200, "unit": "rpm"}
